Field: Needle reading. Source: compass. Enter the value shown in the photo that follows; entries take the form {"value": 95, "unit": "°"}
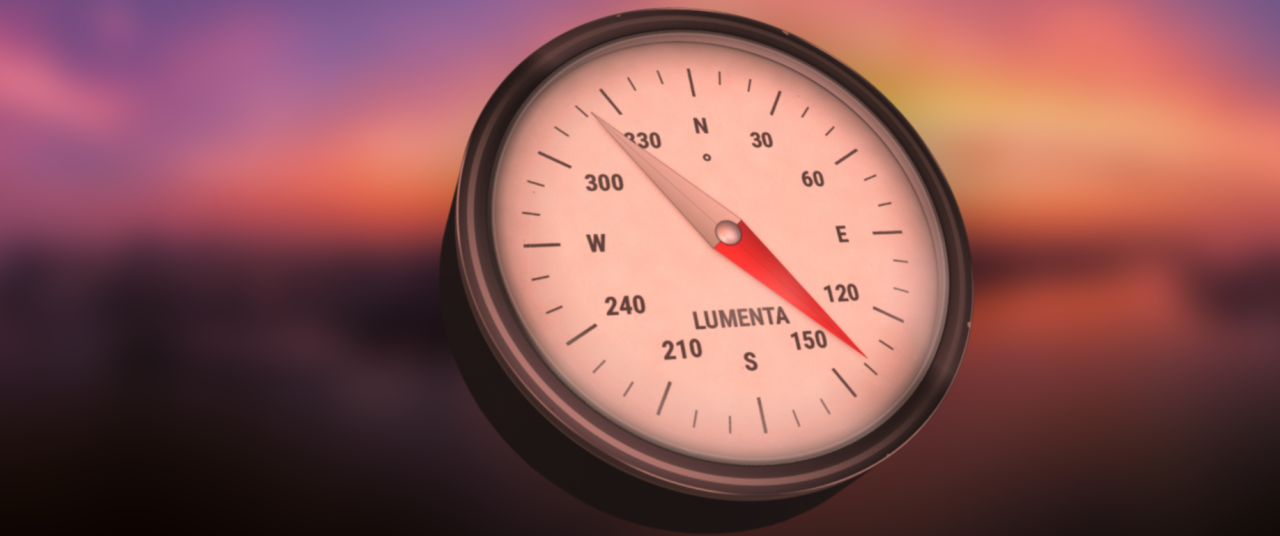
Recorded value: {"value": 140, "unit": "°"}
